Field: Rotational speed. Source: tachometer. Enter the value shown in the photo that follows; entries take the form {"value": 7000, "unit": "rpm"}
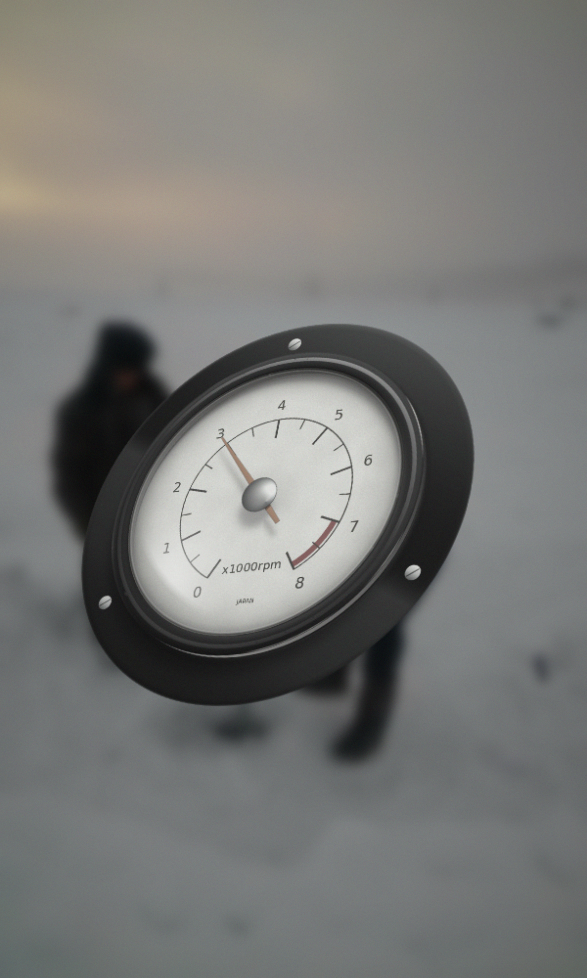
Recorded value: {"value": 3000, "unit": "rpm"}
